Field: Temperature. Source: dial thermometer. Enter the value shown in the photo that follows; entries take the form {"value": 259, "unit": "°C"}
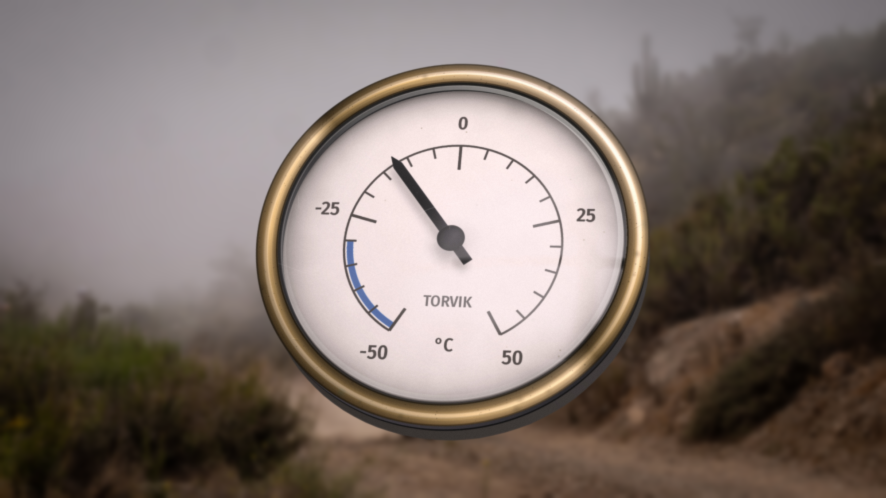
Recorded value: {"value": -12.5, "unit": "°C"}
